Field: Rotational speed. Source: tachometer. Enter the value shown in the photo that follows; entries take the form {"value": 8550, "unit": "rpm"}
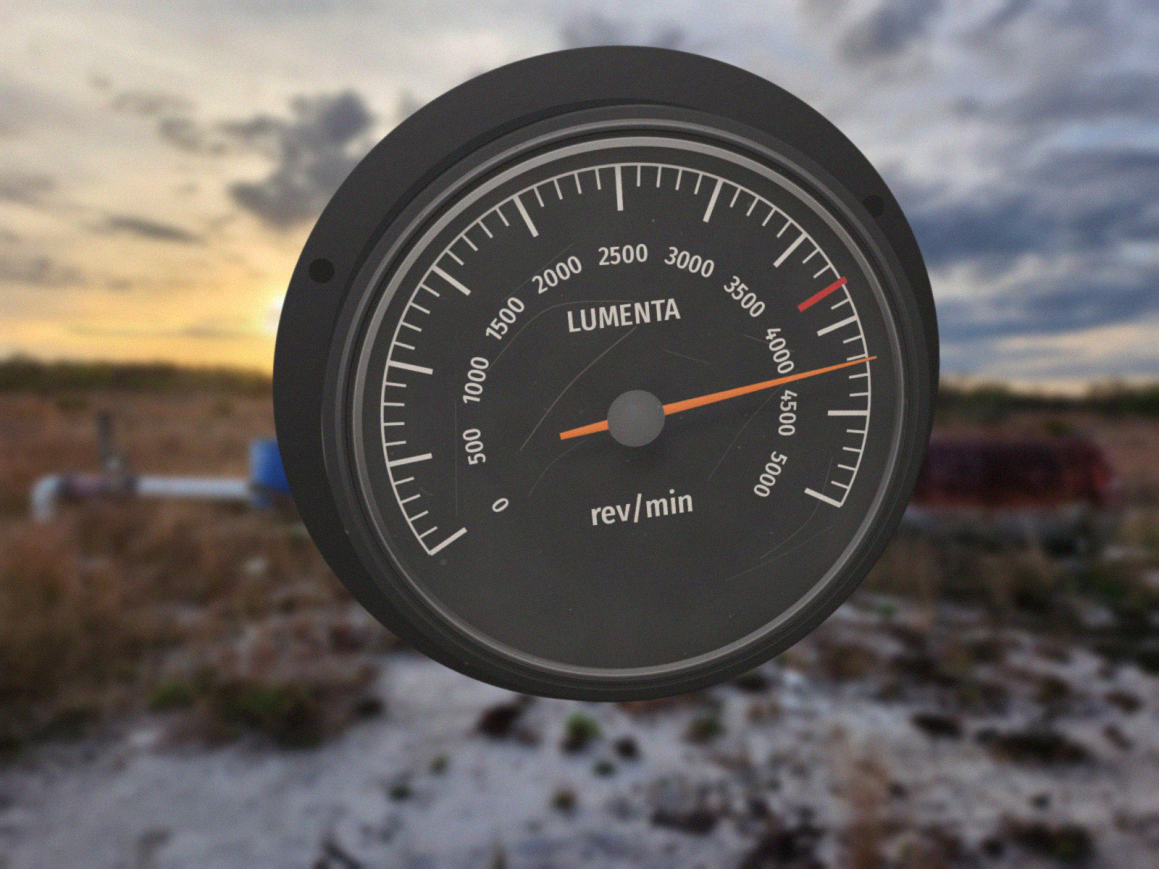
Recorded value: {"value": 4200, "unit": "rpm"}
